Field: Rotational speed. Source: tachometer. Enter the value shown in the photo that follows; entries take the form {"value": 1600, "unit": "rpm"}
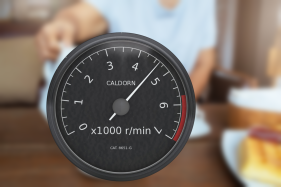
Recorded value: {"value": 4625, "unit": "rpm"}
